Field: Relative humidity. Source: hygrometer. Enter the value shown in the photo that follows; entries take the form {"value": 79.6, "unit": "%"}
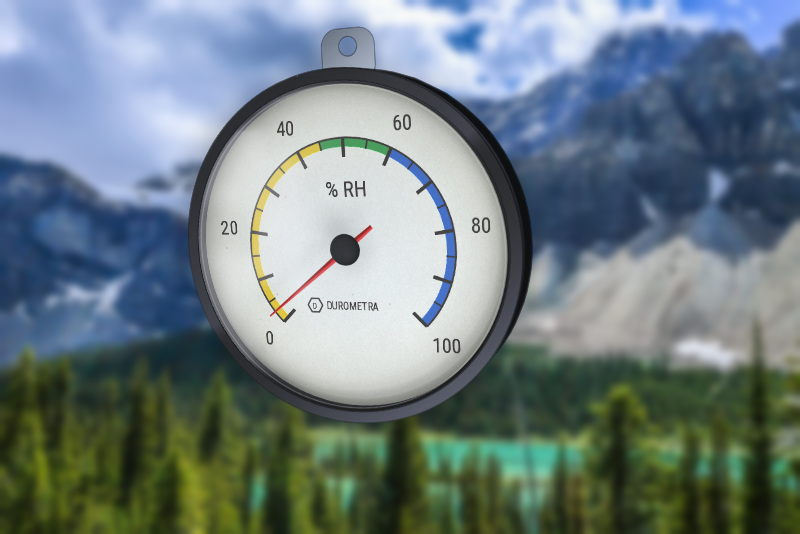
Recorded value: {"value": 2.5, "unit": "%"}
